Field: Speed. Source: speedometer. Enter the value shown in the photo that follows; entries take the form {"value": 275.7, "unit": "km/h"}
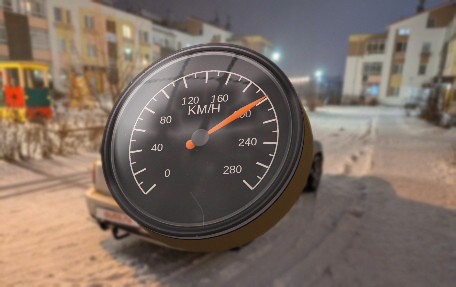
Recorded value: {"value": 200, "unit": "km/h"}
